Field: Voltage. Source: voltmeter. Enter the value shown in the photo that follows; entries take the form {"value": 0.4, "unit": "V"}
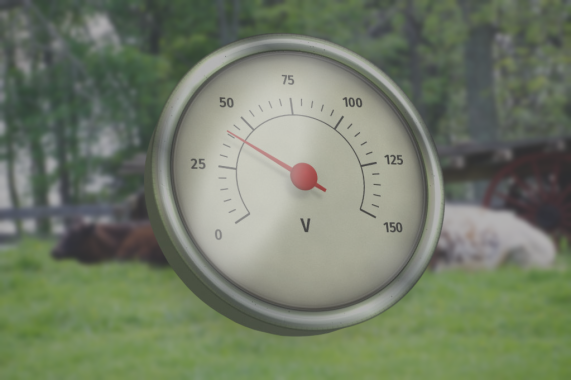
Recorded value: {"value": 40, "unit": "V"}
